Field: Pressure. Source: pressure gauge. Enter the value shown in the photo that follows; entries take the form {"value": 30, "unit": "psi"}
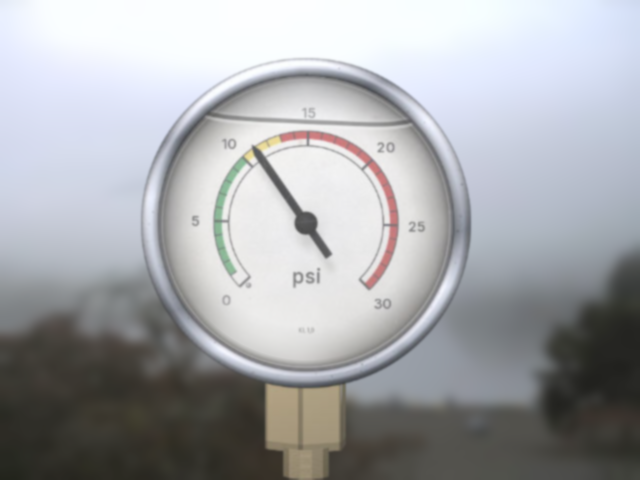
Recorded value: {"value": 11, "unit": "psi"}
